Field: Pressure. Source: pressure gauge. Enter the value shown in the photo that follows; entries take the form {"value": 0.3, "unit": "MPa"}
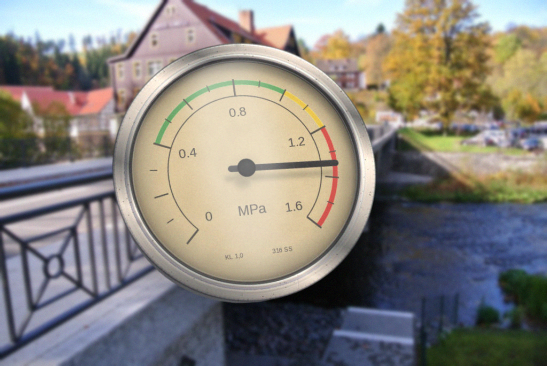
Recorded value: {"value": 1.35, "unit": "MPa"}
